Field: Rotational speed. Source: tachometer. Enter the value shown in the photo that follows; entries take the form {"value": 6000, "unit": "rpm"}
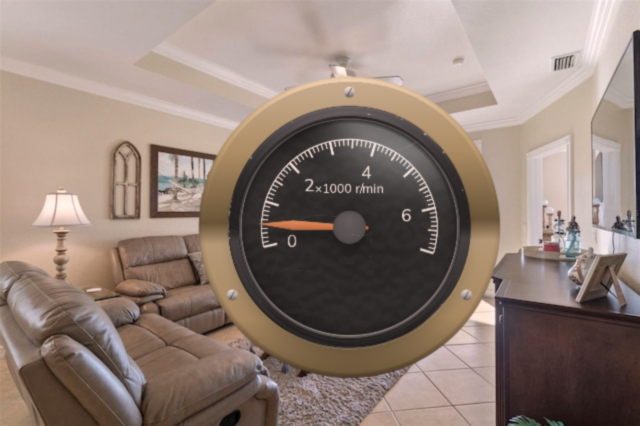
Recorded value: {"value": 500, "unit": "rpm"}
